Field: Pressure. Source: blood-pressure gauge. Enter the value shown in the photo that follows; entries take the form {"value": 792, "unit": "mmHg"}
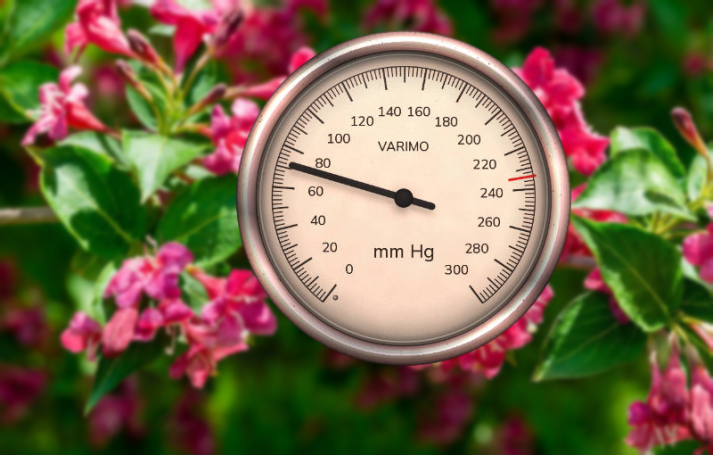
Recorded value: {"value": 72, "unit": "mmHg"}
